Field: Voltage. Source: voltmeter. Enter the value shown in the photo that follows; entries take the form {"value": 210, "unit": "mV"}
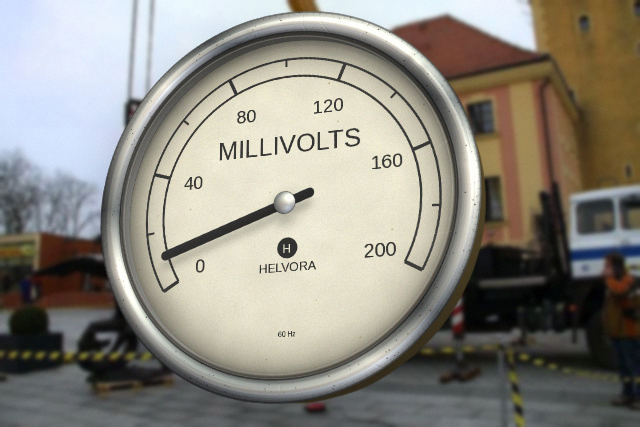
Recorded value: {"value": 10, "unit": "mV"}
